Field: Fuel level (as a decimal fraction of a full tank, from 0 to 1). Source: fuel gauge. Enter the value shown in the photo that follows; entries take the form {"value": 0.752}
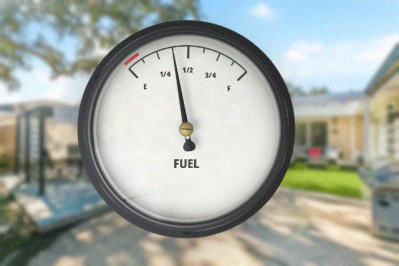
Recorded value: {"value": 0.375}
